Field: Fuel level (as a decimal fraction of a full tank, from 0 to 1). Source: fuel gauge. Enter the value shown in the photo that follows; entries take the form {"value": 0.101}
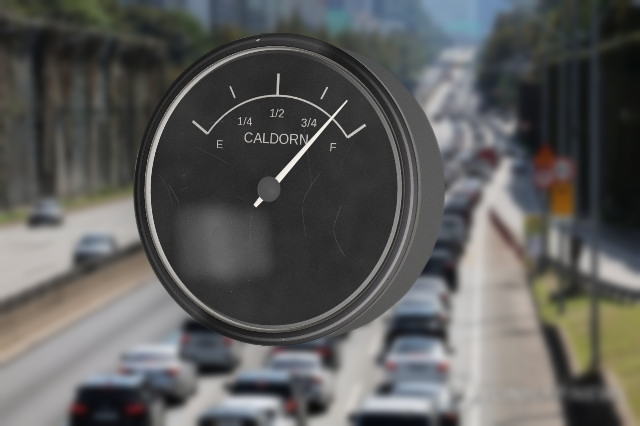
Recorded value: {"value": 0.875}
